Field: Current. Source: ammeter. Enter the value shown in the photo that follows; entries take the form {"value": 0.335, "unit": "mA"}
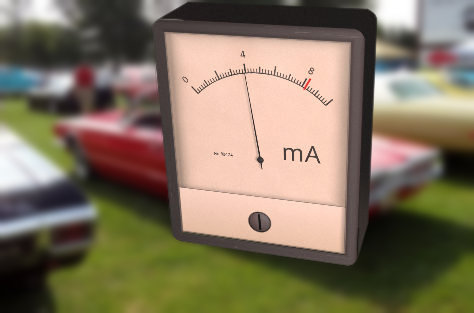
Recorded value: {"value": 4, "unit": "mA"}
